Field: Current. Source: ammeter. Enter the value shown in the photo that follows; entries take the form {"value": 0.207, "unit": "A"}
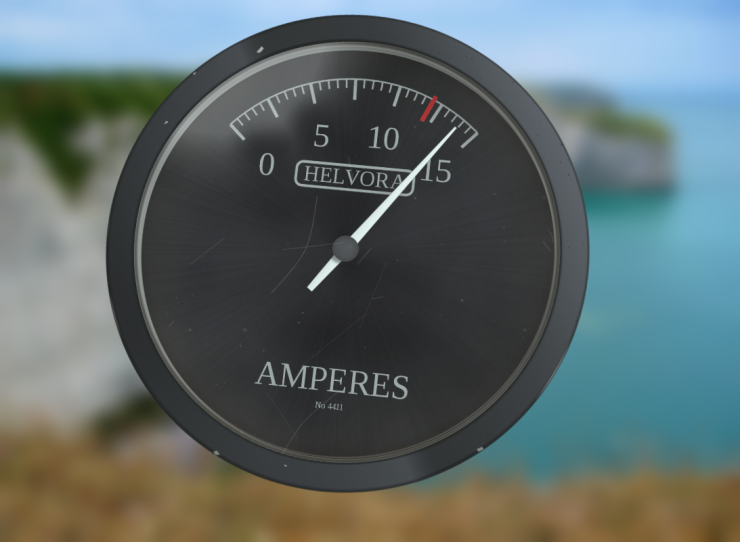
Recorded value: {"value": 14, "unit": "A"}
